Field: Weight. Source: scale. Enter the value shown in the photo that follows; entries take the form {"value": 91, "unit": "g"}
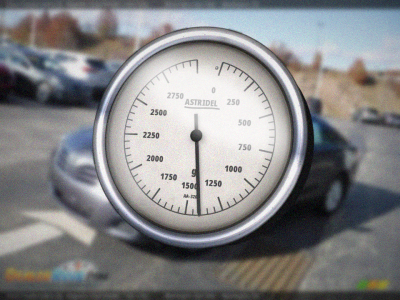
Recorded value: {"value": 1400, "unit": "g"}
